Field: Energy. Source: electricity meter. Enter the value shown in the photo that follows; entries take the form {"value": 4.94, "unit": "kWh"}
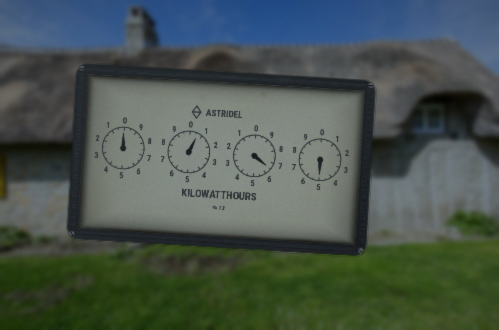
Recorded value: {"value": 65, "unit": "kWh"}
